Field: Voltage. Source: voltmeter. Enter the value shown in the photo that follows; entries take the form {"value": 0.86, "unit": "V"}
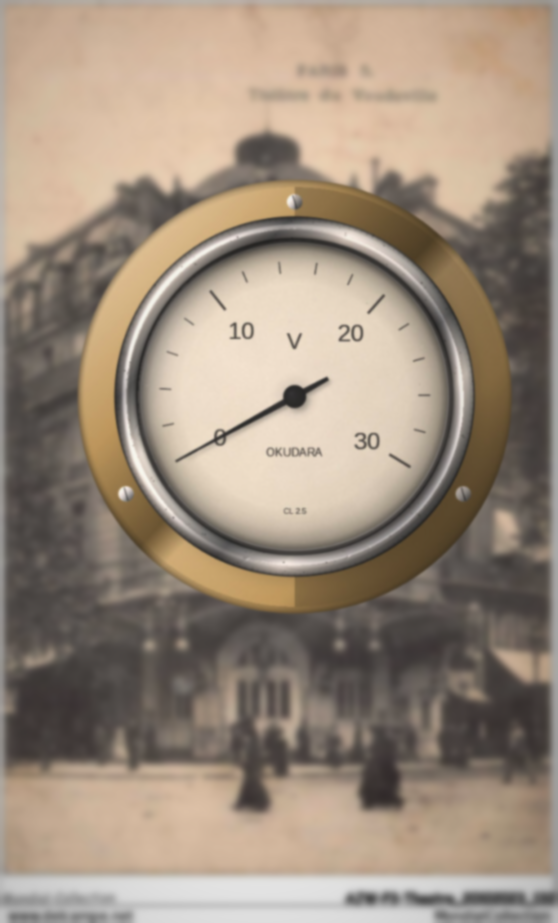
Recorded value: {"value": 0, "unit": "V"}
